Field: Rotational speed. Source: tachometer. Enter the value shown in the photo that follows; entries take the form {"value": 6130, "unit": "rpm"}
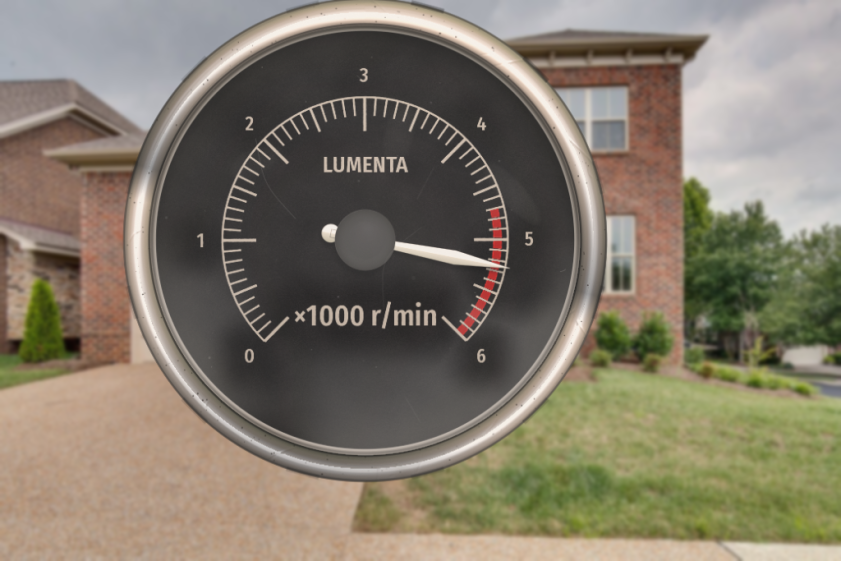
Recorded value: {"value": 5250, "unit": "rpm"}
